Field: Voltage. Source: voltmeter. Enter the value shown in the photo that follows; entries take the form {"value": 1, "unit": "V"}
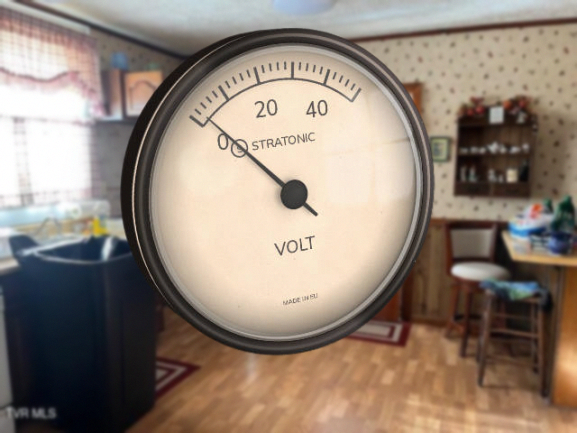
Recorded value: {"value": 2, "unit": "V"}
